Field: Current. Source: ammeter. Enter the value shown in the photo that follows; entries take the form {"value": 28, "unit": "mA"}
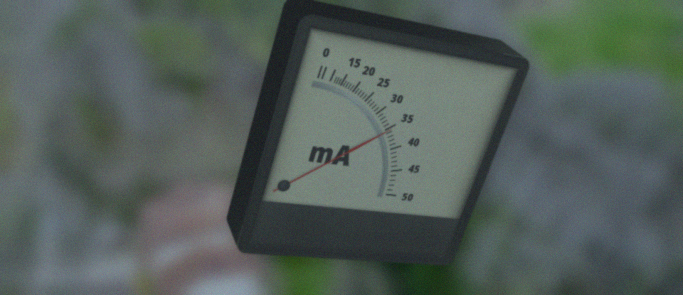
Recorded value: {"value": 35, "unit": "mA"}
